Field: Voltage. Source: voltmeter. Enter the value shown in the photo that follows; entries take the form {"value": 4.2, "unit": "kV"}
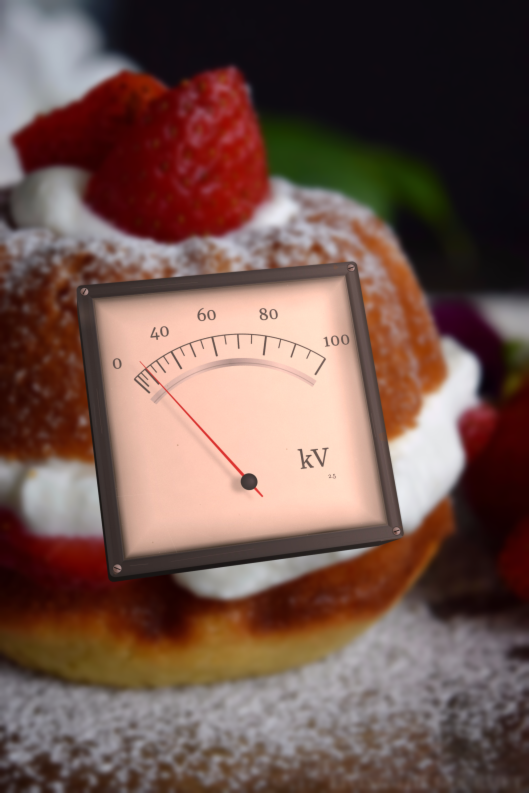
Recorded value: {"value": 20, "unit": "kV"}
